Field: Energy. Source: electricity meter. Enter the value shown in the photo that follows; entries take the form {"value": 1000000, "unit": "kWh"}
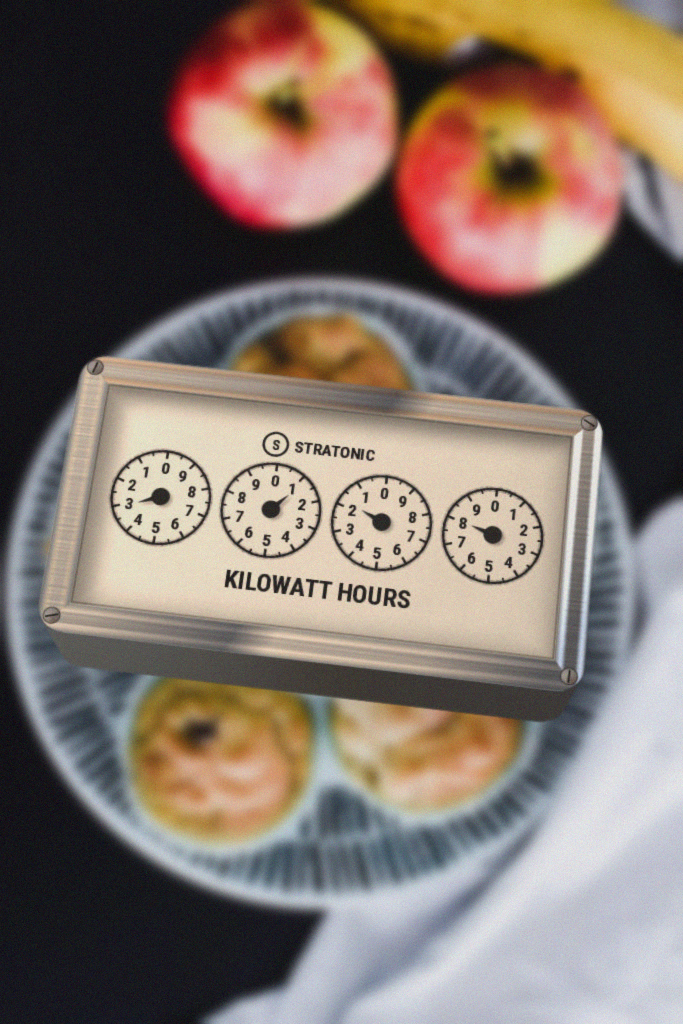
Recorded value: {"value": 3118, "unit": "kWh"}
